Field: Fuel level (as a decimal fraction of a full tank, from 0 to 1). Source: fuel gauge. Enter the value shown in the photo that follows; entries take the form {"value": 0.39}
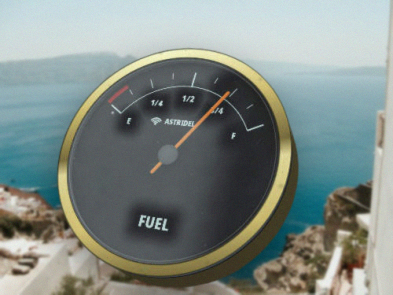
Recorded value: {"value": 0.75}
